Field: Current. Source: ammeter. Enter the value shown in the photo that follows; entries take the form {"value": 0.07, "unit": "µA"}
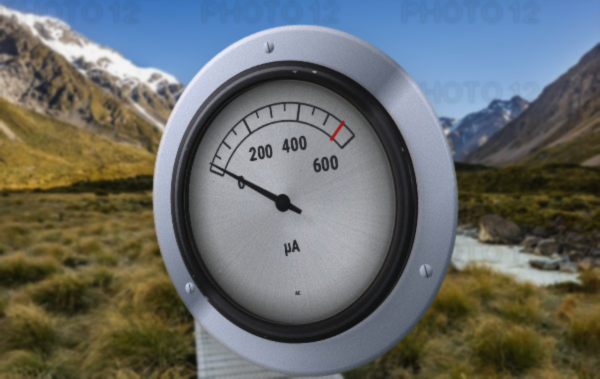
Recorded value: {"value": 25, "unit": "µA"}
